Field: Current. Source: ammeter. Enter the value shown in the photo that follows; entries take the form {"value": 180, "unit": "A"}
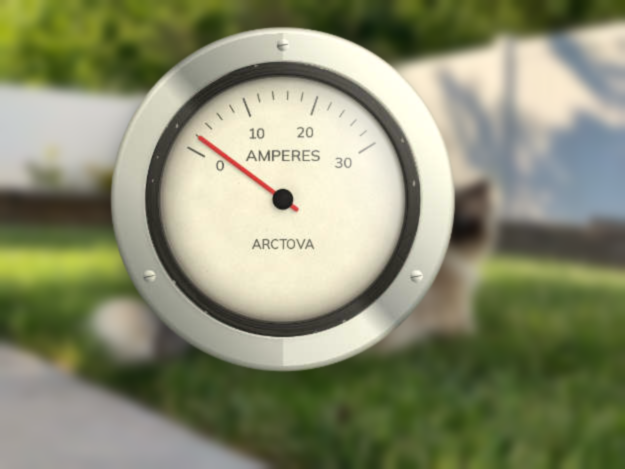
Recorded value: {"value": 2, "unit": "A"}
